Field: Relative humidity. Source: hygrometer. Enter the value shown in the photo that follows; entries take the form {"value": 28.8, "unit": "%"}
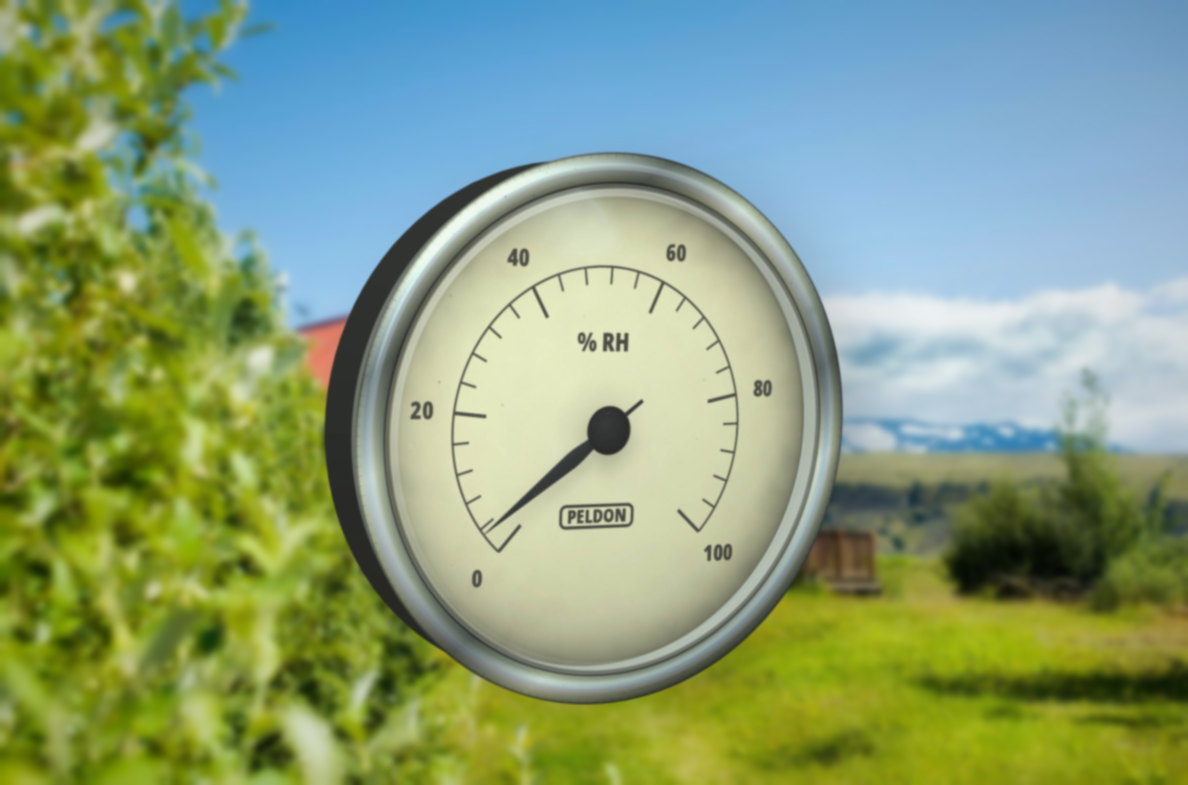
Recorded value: {"value": 4, "unit": "%"}
